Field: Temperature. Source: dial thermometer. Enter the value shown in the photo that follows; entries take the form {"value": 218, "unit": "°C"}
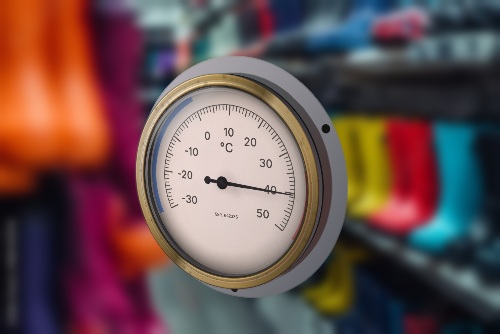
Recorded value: {"value": 40, "unit": "°C"}
